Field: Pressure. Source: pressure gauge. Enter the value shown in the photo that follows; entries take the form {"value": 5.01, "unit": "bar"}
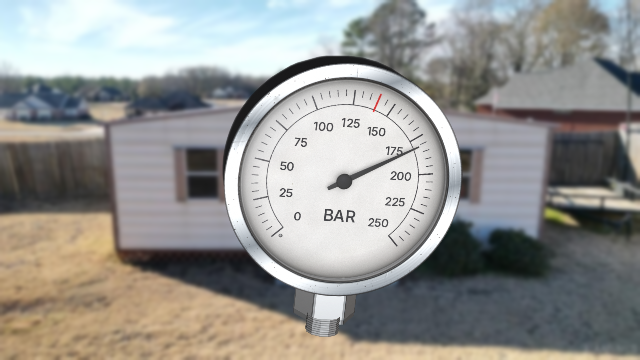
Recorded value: {"value": 180, "unit": "bar"}
